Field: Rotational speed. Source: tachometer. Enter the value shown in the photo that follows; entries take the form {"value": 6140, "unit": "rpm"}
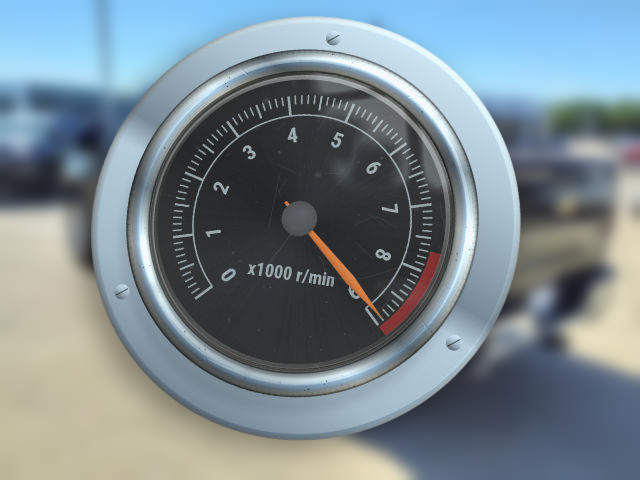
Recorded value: {"value": 8900, "unit": "rpm"}
